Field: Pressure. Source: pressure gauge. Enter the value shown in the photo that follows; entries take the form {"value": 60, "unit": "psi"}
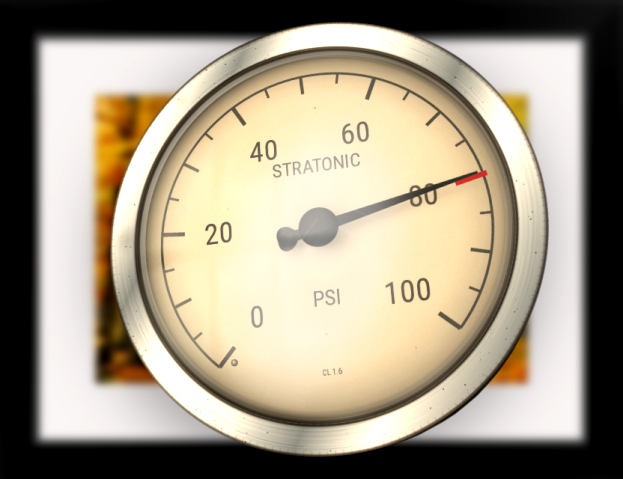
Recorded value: {"value": 80, "unit": "psi"}
